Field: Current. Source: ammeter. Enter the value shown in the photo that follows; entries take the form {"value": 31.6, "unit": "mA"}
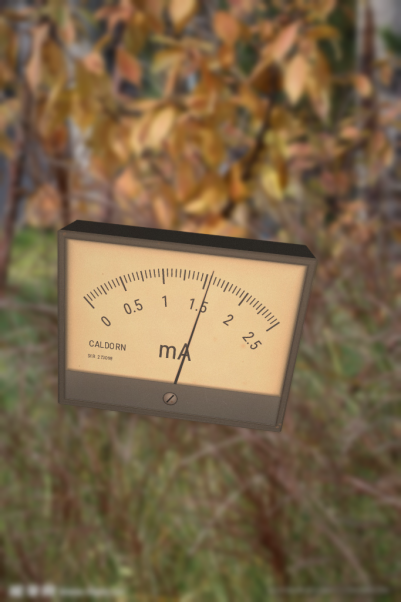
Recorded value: {"value": 1.55, "unit": "mA"}
